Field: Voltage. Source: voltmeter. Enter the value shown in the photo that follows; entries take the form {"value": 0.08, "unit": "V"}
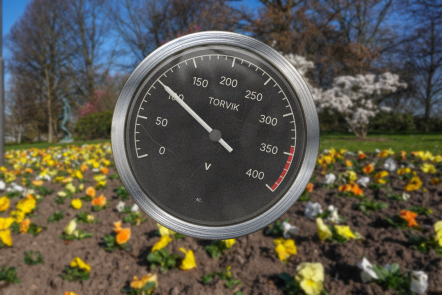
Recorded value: {"value": 100, "unit": "V"}
